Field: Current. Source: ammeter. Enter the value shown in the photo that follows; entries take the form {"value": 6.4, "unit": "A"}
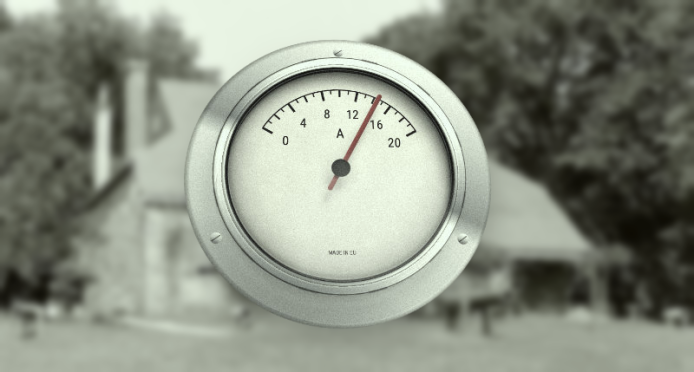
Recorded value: {"value": 14.5, "unit": "A"}
